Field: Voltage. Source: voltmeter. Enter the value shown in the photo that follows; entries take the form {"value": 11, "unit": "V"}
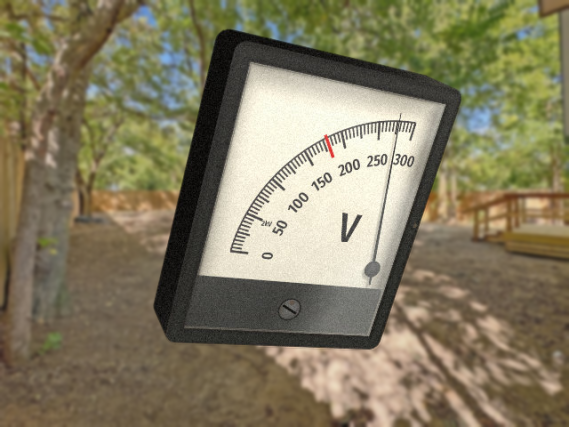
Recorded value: {"value": 275, "unit": "V"}
